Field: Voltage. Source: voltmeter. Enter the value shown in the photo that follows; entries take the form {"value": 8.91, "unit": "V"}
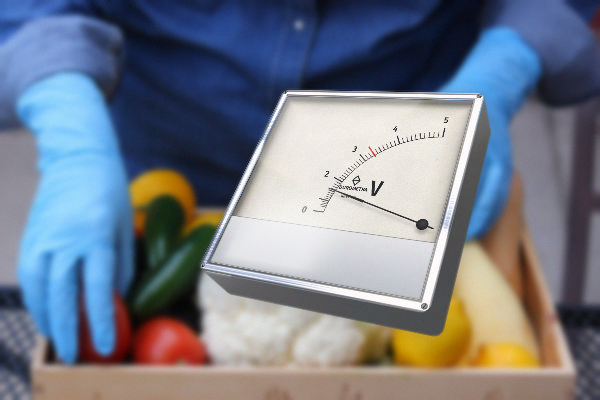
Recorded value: {"value": 1.5, "unit": "V"}
